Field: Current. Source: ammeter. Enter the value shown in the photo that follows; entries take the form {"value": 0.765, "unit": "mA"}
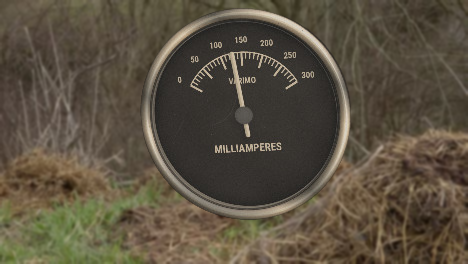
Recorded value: {"value": 130, "unit": "mA"}
